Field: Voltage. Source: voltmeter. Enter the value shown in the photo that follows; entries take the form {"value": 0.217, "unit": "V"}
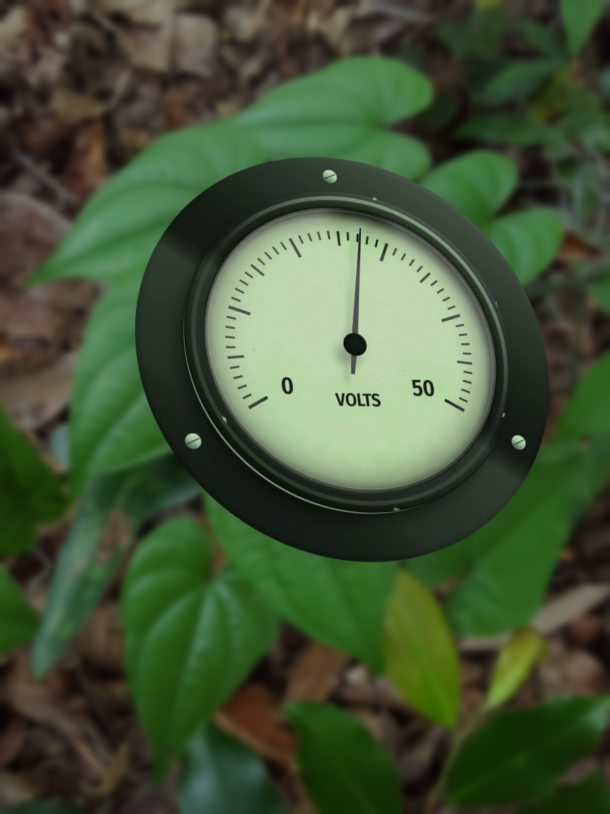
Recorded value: {"value": 27, "unit": "V"}
